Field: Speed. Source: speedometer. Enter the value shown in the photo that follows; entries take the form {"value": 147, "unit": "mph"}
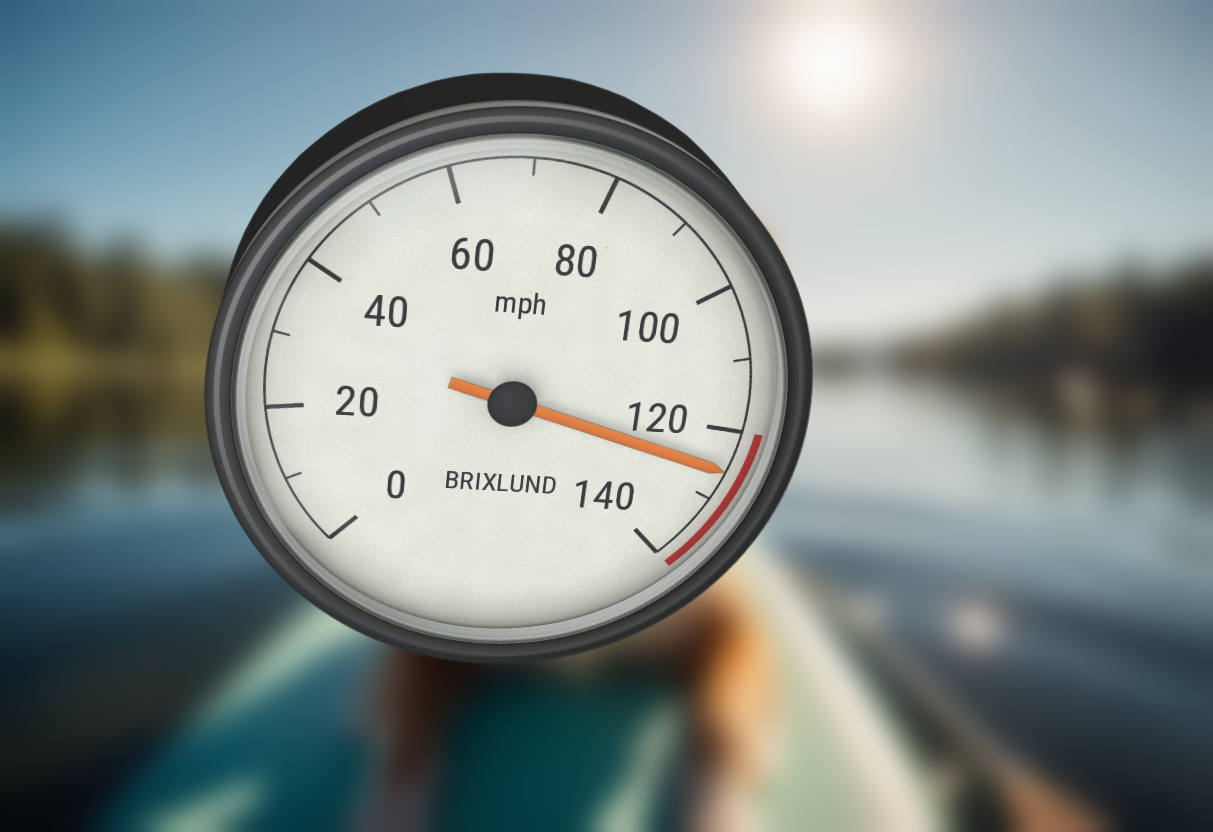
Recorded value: {"value": 125, "unit": "mph"}
